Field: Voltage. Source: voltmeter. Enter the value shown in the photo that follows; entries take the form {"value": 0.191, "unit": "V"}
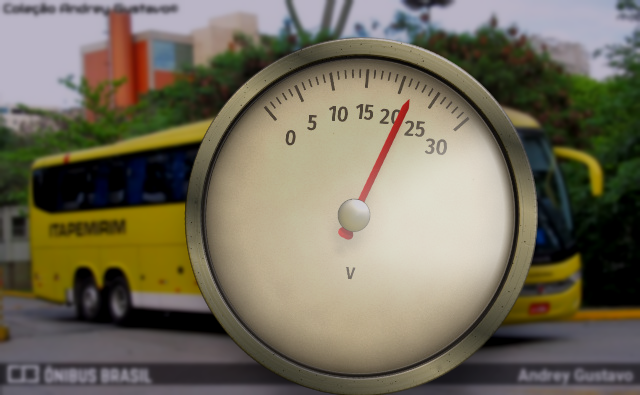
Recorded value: {"value": 22, "unit": "V"}
